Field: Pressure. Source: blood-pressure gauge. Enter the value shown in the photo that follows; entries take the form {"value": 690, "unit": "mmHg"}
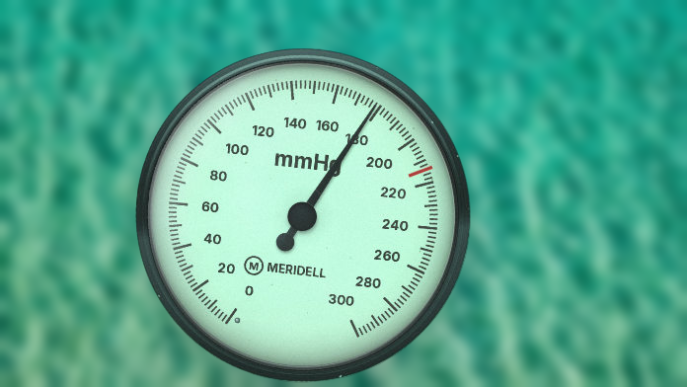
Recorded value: {"value": 178, "unit": "mmHg"}
